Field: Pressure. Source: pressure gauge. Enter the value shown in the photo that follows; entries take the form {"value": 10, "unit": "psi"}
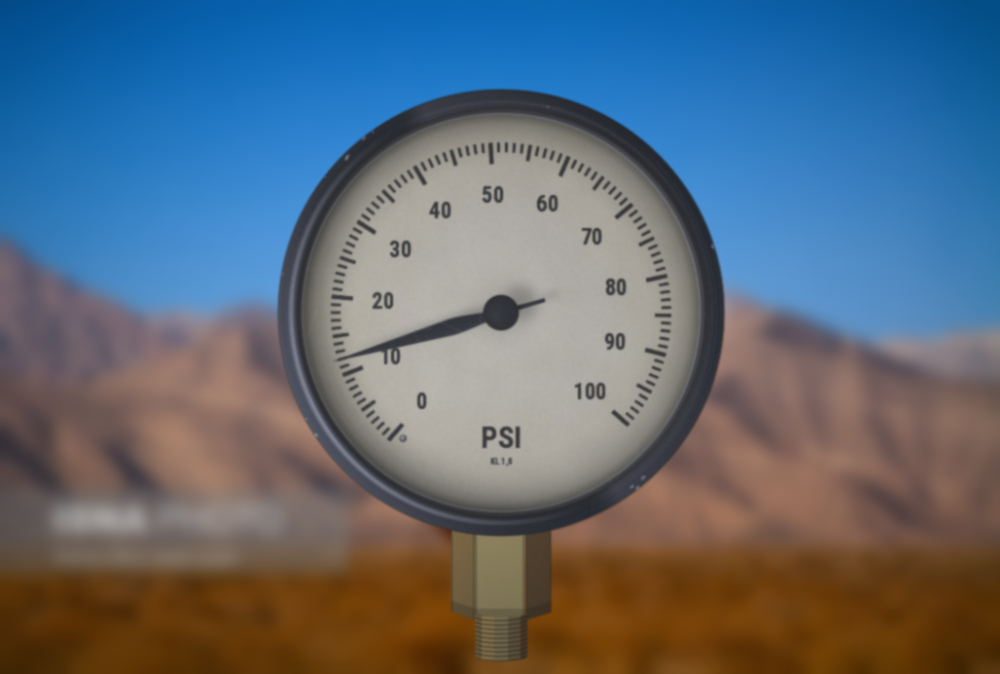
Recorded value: {"value": 12, "unit": "psi"}
